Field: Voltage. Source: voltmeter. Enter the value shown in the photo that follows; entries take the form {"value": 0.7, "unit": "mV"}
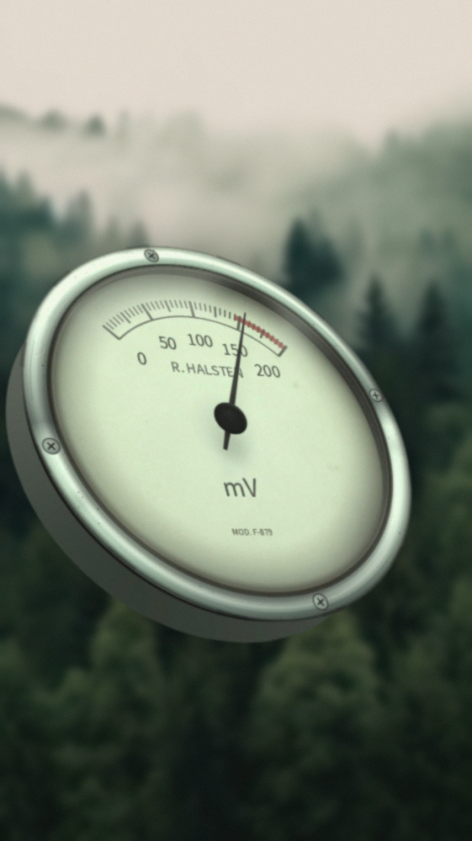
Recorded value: {"value": 150, "unit": "mV"}
